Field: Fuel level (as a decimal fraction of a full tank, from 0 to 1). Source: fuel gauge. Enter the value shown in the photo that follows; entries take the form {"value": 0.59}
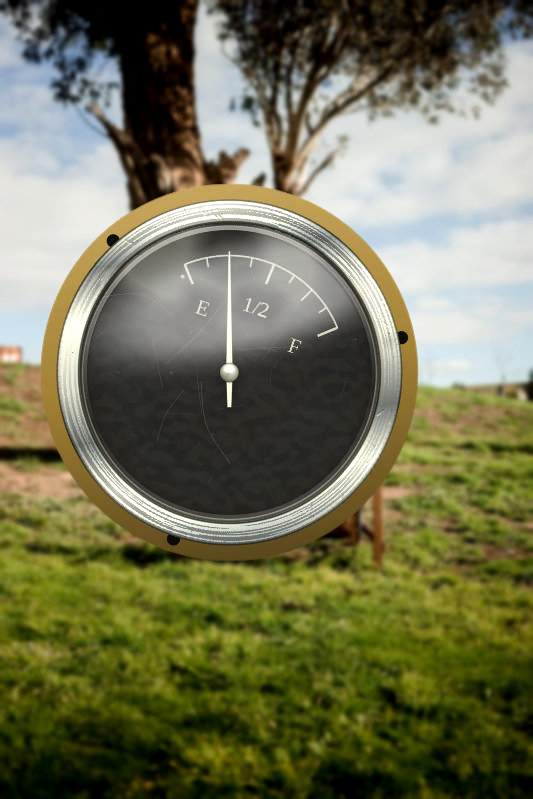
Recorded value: {"value": 0.25}
